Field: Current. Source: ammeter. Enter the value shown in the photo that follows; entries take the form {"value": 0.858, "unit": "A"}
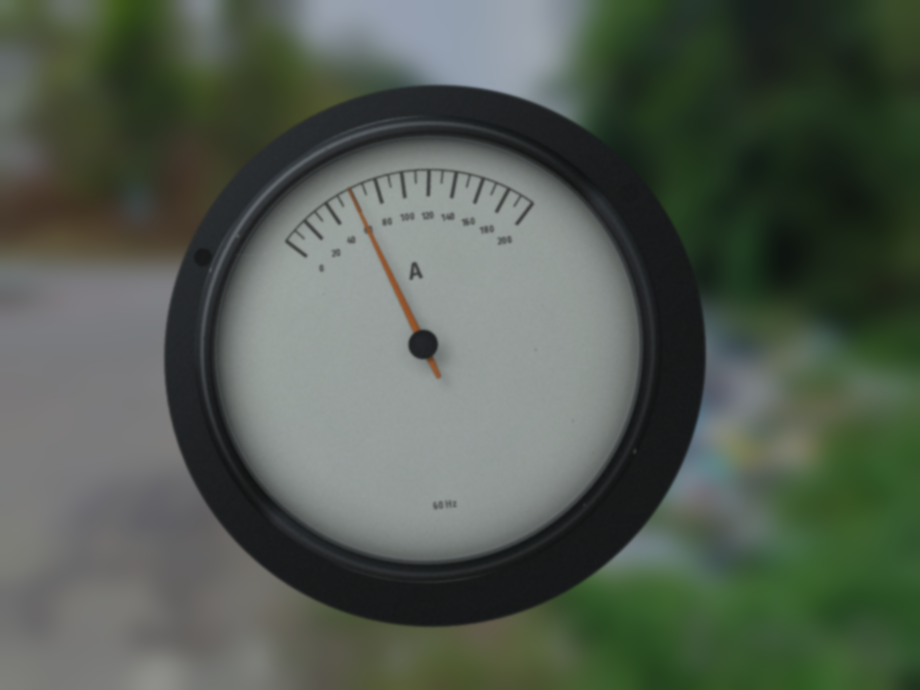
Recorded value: {"value": 60, "unit": "A"}
